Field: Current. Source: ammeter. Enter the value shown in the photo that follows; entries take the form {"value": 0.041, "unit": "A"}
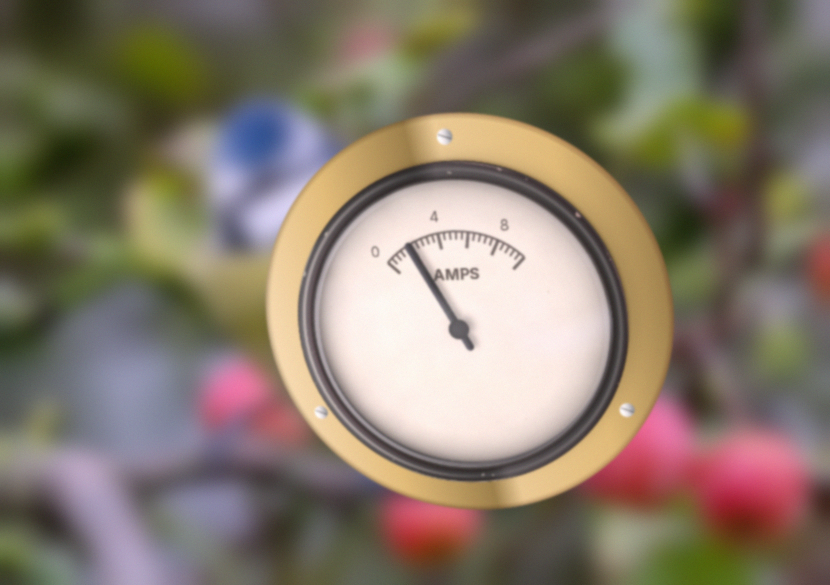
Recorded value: {"value": 2, "unit": "A"}
